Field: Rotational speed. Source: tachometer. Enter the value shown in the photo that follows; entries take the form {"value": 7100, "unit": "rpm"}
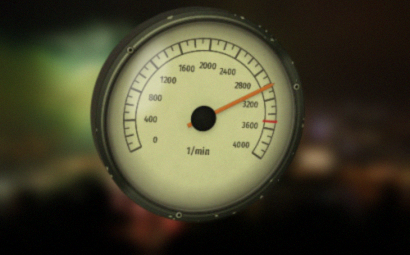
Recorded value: {"value": 3000, "unit": "rpm"}
